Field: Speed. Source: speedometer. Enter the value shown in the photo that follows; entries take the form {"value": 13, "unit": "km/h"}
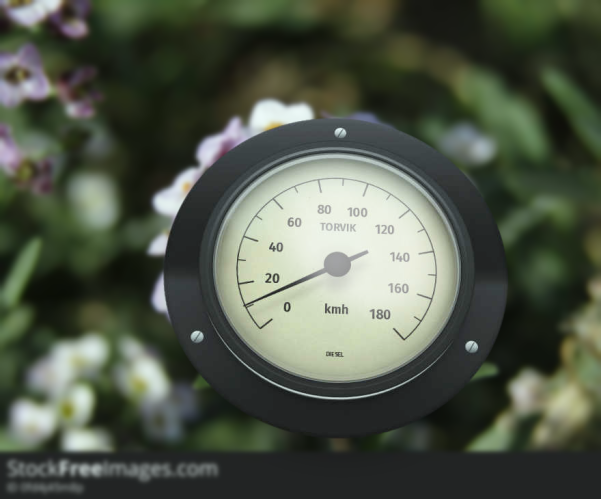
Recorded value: {"value": 10, "unit": "km/h"}
